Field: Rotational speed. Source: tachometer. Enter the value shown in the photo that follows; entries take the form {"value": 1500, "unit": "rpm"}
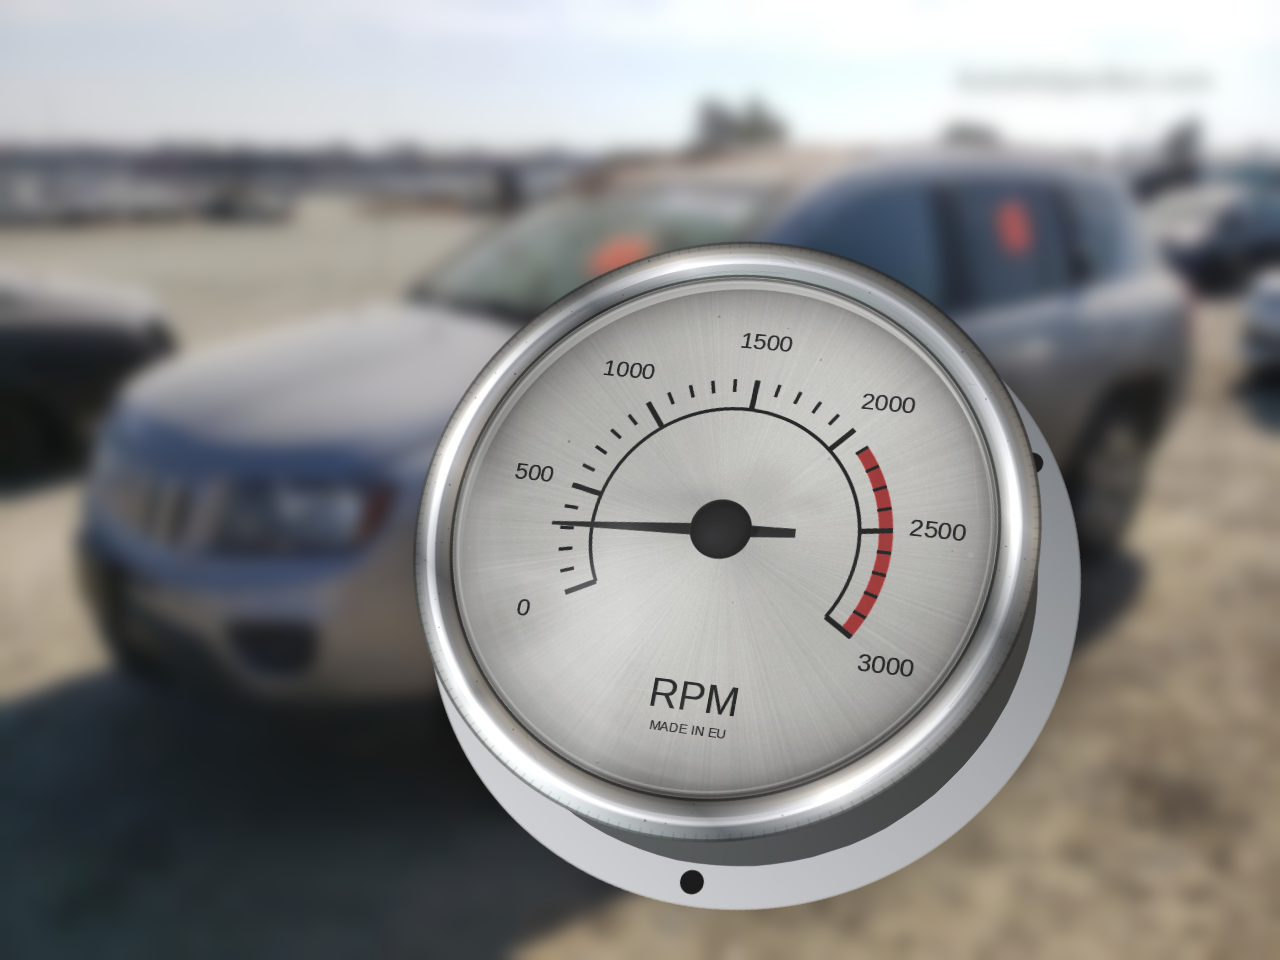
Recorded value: {"value": 300, "unit": "rpm"}
